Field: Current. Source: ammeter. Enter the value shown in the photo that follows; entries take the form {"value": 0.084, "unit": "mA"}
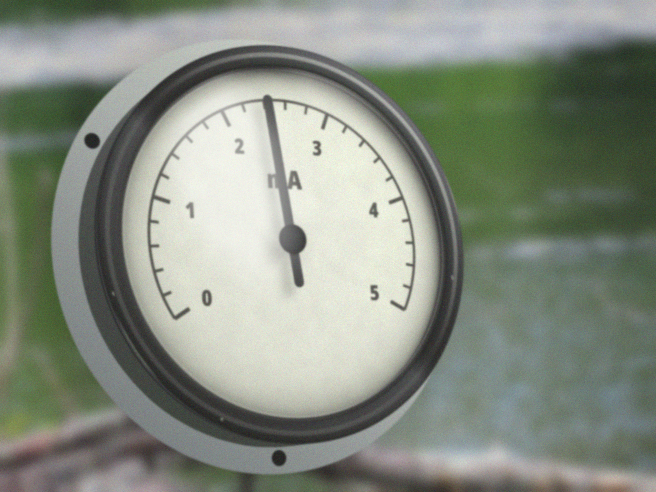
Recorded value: {"value": 2.4, "unit": "mA"}
